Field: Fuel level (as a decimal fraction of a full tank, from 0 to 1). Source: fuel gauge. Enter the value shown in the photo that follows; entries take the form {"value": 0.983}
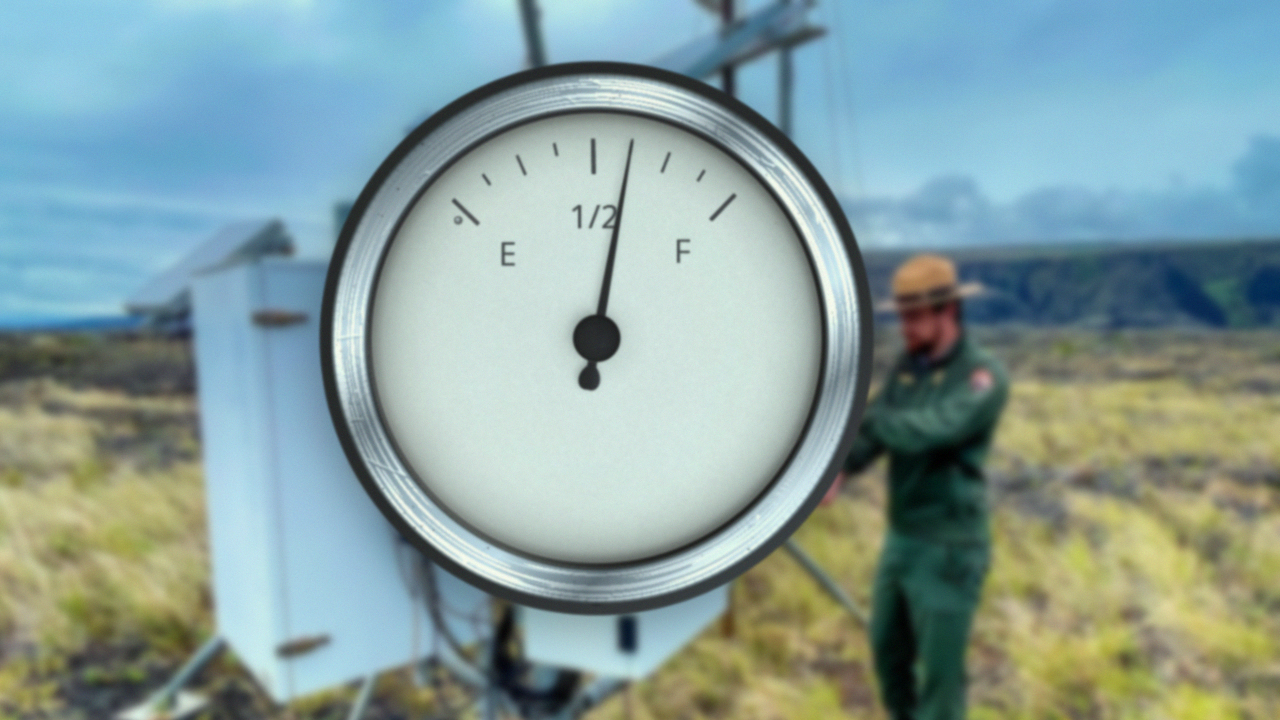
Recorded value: {"value": 0.625}
